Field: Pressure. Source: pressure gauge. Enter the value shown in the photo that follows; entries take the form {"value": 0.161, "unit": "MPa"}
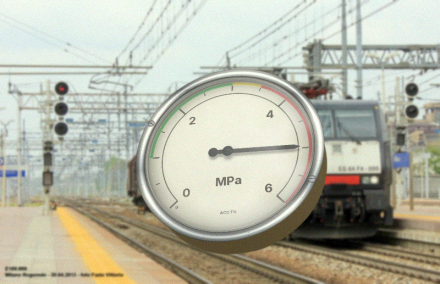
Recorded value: {"value": 5, "unit": "MPa"}
